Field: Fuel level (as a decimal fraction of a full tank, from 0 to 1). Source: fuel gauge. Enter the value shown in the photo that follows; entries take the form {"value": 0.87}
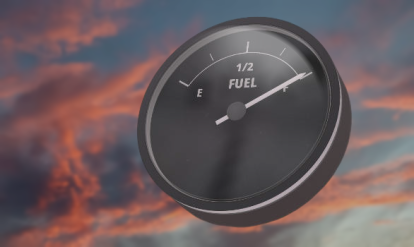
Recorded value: {"value": 1}
